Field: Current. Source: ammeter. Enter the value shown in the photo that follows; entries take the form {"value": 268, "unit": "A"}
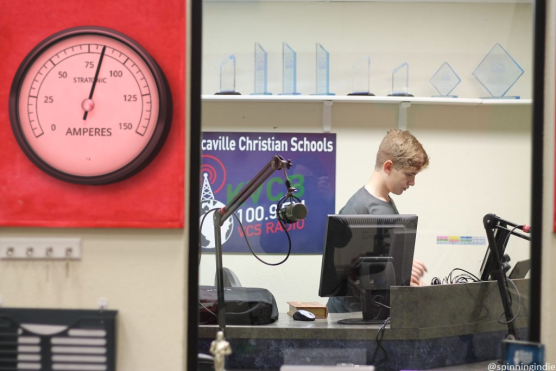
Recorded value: {"value": 85, "unit": "A"}
